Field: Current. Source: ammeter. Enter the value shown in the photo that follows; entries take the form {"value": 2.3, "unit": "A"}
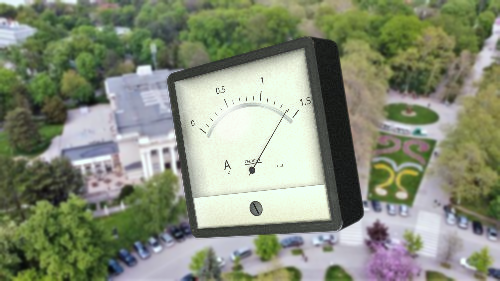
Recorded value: {"value": 1.4, "unit": "A"}
